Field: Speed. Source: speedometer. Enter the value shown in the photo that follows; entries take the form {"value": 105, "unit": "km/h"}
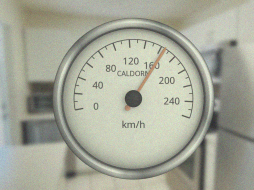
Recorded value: {"value": 165, "unit": "km/h"}
